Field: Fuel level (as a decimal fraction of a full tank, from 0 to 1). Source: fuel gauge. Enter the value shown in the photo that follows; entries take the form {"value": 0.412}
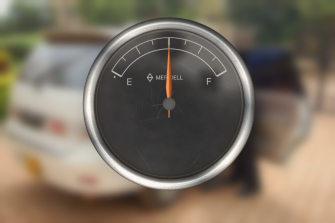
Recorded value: {"value": 0.5}
